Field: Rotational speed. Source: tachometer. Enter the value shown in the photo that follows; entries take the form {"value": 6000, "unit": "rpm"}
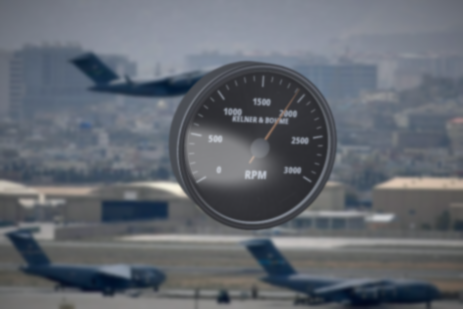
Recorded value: {"value": 1900, "unit": "rpm"}
